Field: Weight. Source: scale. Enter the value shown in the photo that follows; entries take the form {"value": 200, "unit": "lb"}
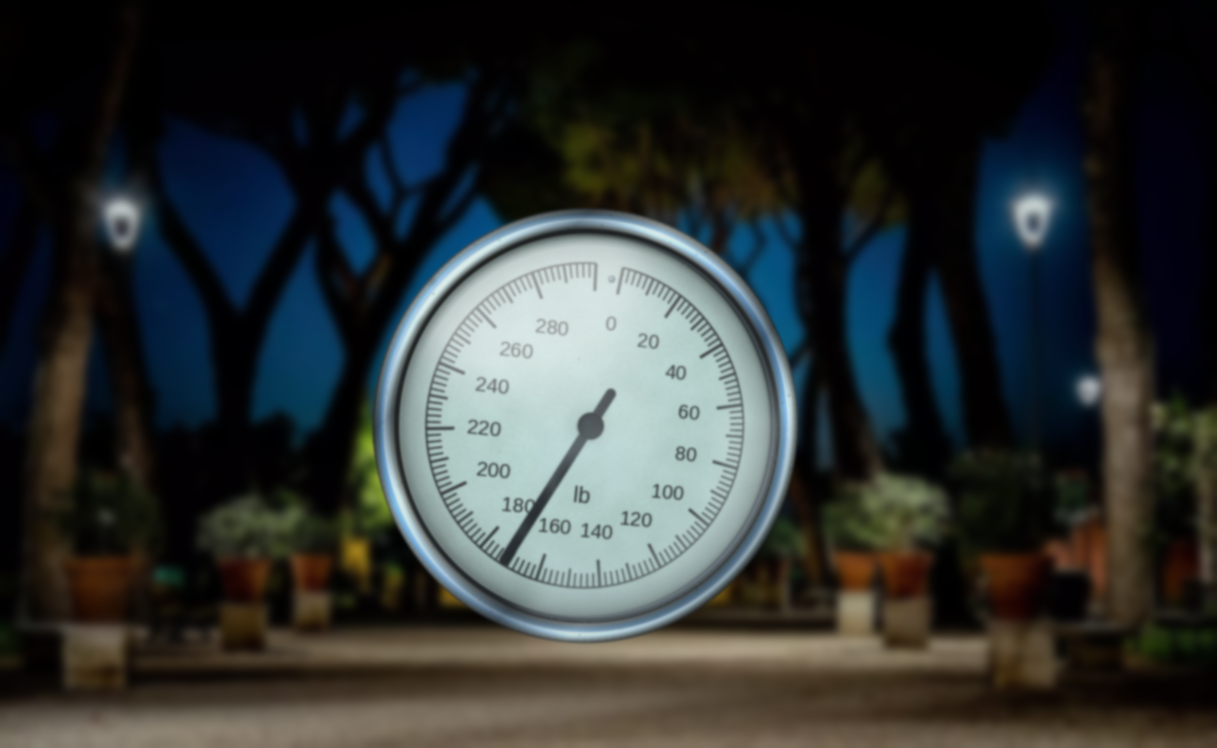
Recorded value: {"value": 172, "unit": "lb"}
